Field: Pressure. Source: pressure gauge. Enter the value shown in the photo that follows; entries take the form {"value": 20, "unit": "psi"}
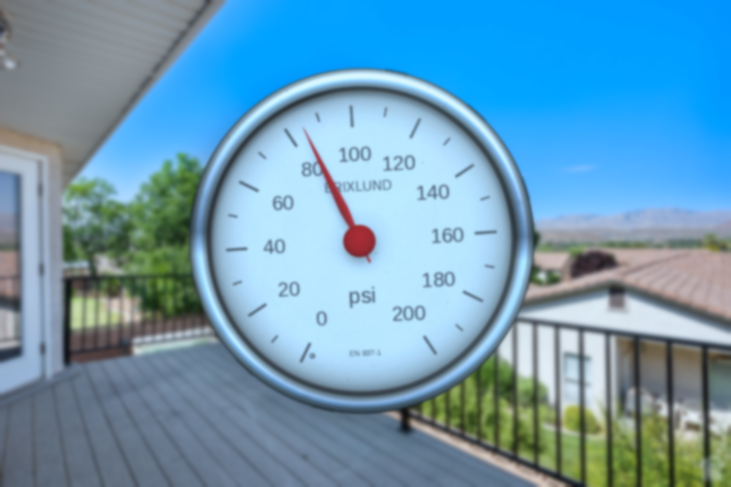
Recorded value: {"value": 85, "unit": "psi"}
